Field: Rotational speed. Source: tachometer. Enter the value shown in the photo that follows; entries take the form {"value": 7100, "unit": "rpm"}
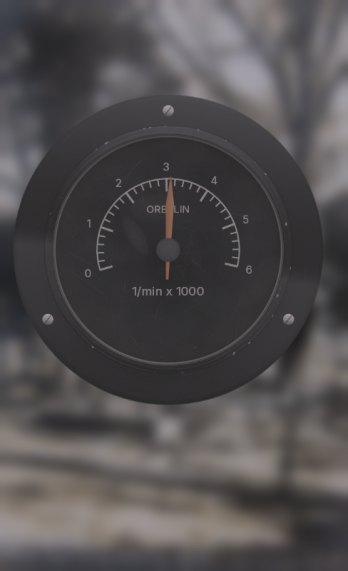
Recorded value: {"value": 3100, "unit": "rpm"}
